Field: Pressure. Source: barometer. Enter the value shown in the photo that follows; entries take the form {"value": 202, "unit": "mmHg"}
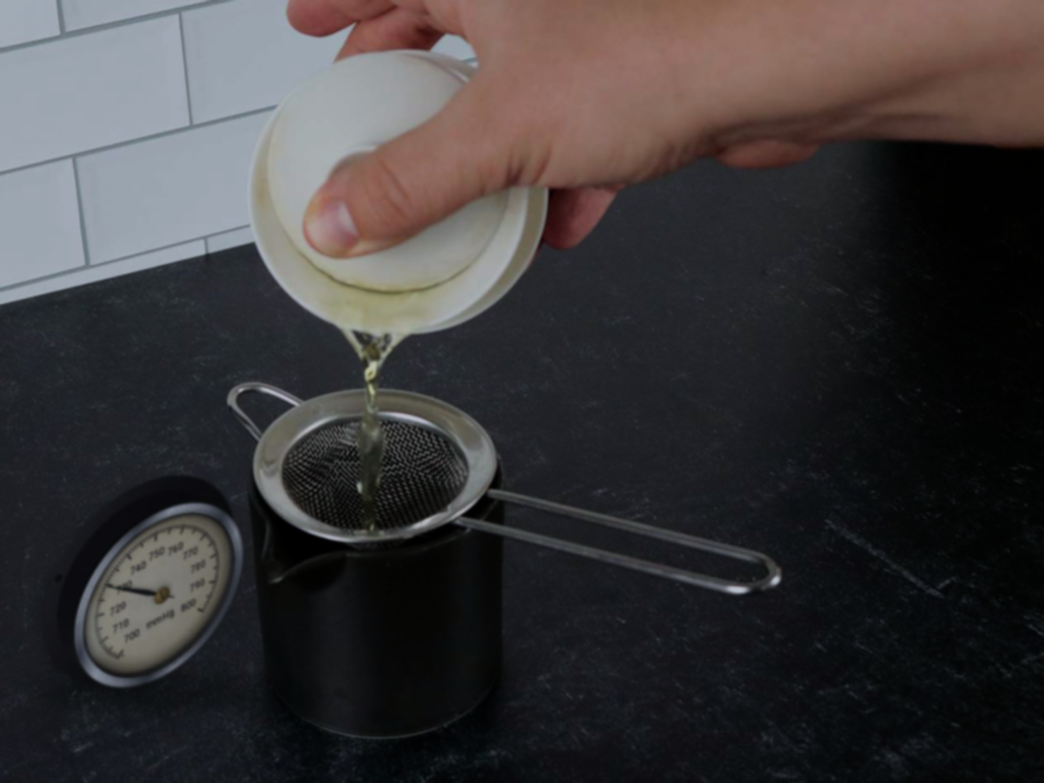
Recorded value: {"value": 730, "unit": "mmHg"}
